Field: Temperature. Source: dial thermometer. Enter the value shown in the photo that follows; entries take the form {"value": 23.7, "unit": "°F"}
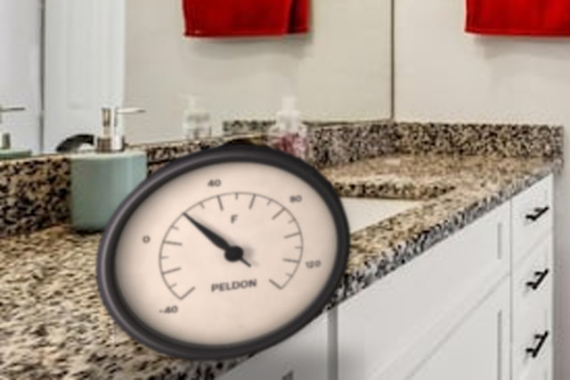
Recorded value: {"value": 20, "unit": "°F"}
